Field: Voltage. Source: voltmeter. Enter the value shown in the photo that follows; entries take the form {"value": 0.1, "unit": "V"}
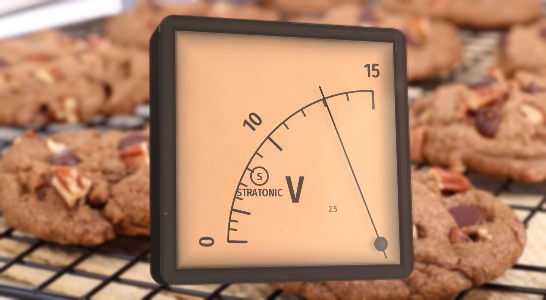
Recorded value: {"value": 13, "unit": "V"}
